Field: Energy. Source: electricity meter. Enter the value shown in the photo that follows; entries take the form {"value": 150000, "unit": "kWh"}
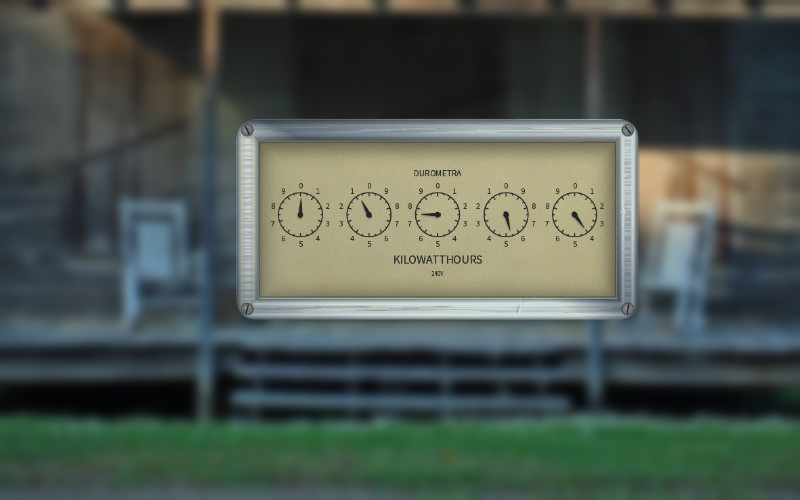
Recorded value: {"value": 754, "unit": "kWh"}
